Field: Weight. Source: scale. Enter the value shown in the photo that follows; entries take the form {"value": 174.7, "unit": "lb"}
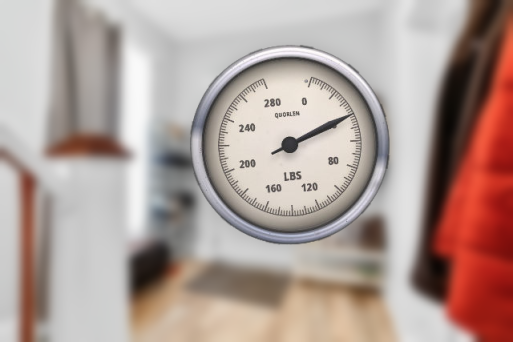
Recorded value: {"value": 40, "unit": "lb"}
